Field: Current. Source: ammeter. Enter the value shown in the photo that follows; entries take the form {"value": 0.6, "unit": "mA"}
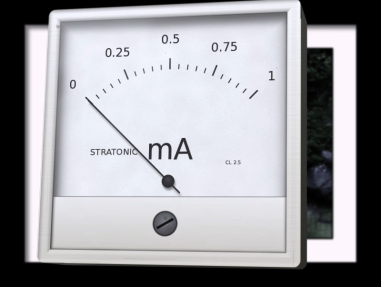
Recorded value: {"value": 0, "unit": "mA"}
